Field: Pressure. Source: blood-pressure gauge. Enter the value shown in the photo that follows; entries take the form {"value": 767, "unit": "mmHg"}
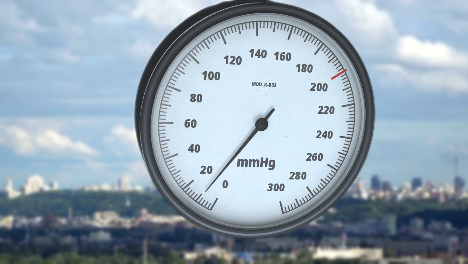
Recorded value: {"value": 10, "unit": "mmHg"}
